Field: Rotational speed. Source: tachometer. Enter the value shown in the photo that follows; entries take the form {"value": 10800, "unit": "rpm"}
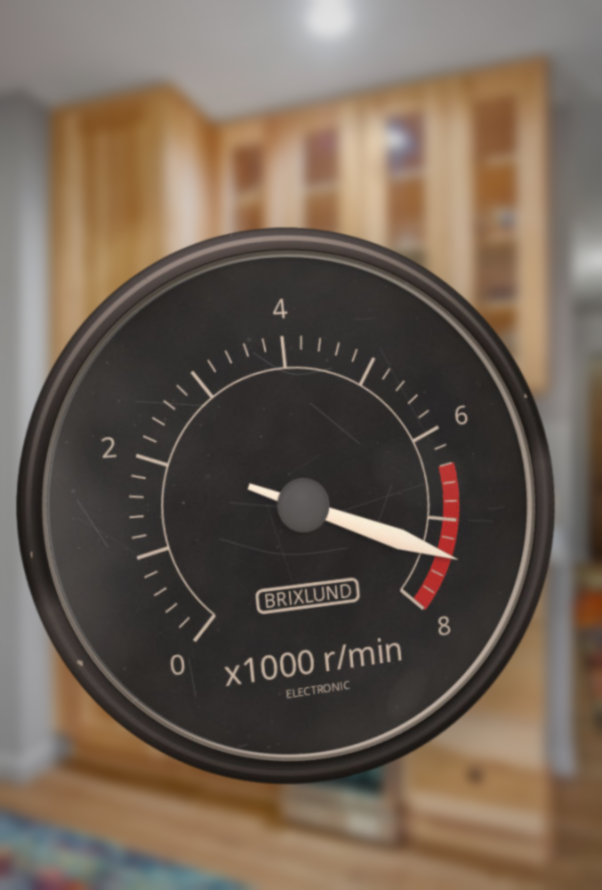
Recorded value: {"value": 7400, "unit": "rpm"}
